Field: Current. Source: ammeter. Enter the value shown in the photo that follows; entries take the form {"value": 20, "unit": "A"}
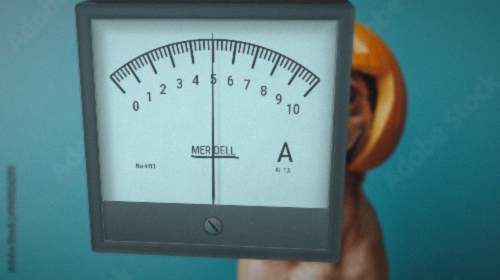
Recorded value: {"value": 5, "unit": "A"}
